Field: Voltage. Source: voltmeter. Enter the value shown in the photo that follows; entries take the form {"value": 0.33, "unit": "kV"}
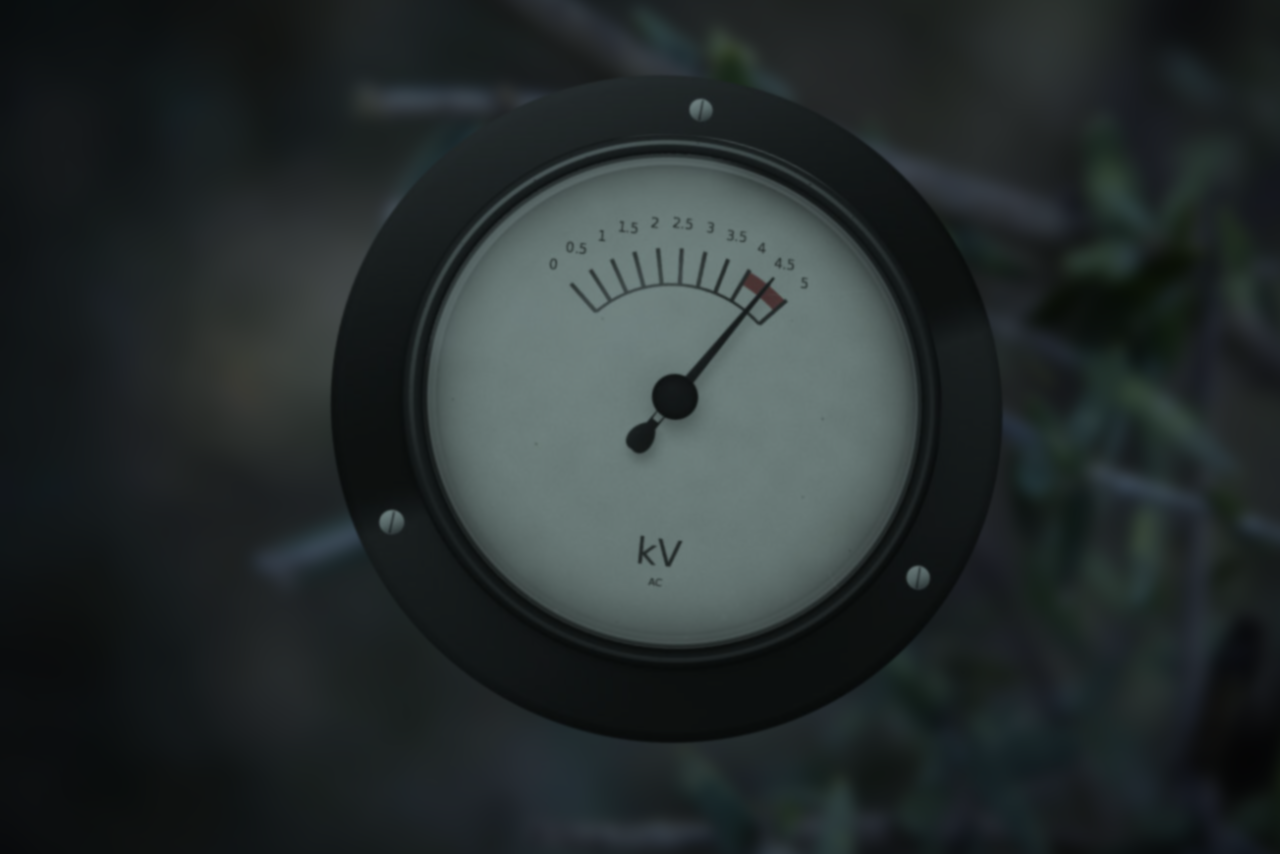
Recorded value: {"value": 4.5, "unit": "kV"}
